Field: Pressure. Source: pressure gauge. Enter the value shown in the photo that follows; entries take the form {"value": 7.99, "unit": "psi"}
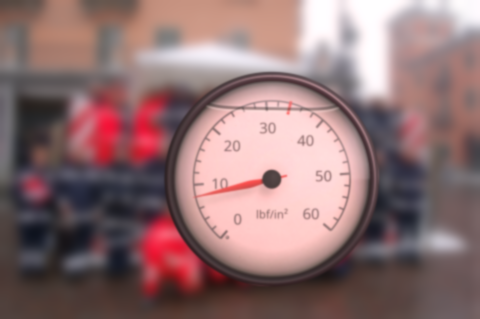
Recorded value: {"value": 8, "unit": "psi"}
